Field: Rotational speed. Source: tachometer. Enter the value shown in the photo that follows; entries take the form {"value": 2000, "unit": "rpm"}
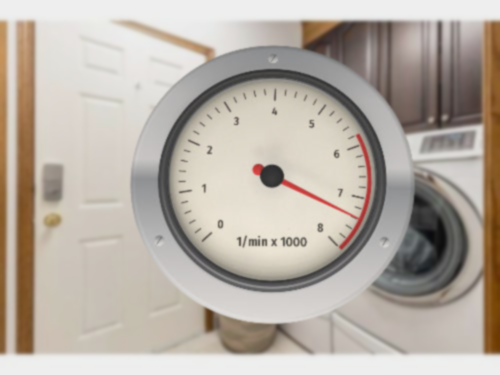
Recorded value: {"value": 7400, "unit": "rpm"}
